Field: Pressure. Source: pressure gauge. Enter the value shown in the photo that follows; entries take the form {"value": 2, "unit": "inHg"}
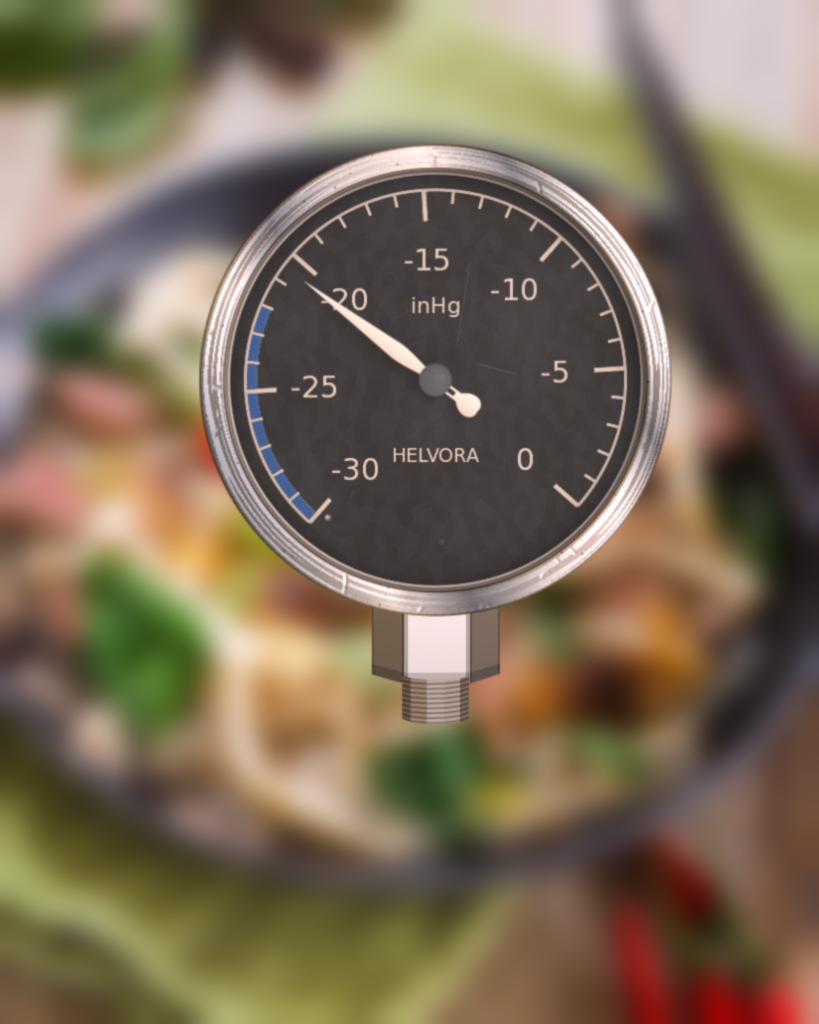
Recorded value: {"value": -20.5, "unit": "inHg"}
